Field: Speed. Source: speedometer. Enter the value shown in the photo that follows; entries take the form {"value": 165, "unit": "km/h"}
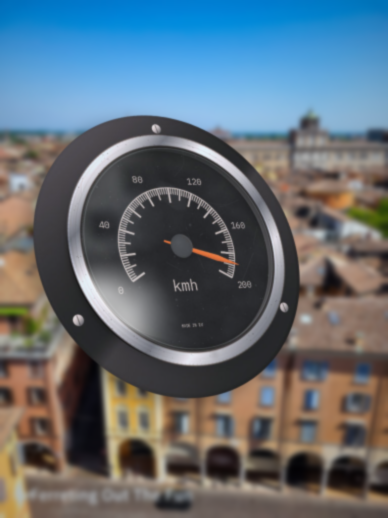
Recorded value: {"value": 190, "unit": "km/h"}
